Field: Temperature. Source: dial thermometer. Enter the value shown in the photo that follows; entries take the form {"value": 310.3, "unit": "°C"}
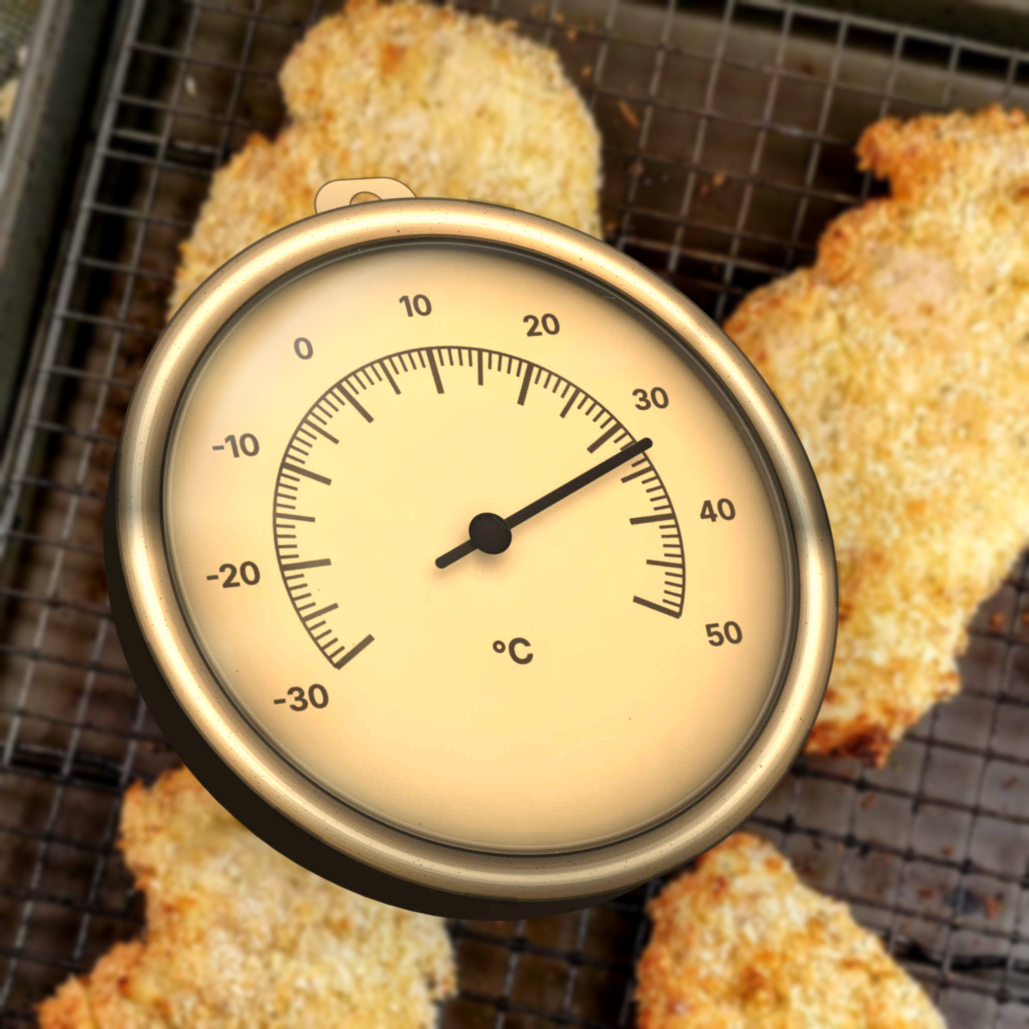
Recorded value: {"value": 33, "unit": "°C"}
